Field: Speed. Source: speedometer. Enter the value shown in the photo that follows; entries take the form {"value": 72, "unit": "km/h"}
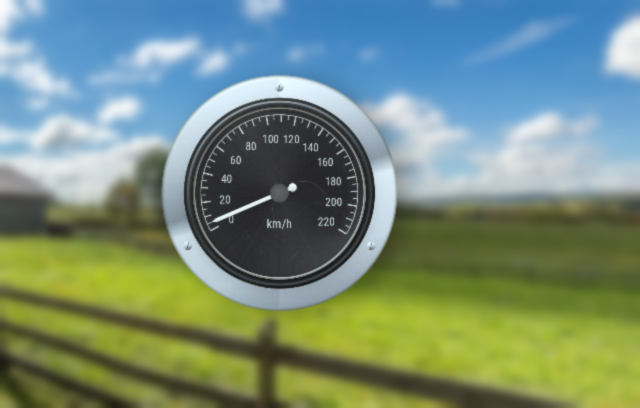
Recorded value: {"value": 5, "unit": "km/h"}
